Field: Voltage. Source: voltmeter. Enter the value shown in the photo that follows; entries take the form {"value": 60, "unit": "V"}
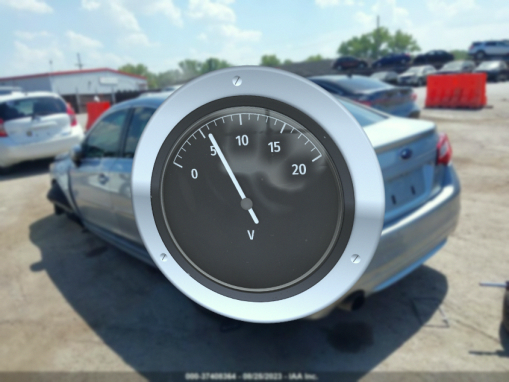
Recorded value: {"value": 6, "unit": "V"}
